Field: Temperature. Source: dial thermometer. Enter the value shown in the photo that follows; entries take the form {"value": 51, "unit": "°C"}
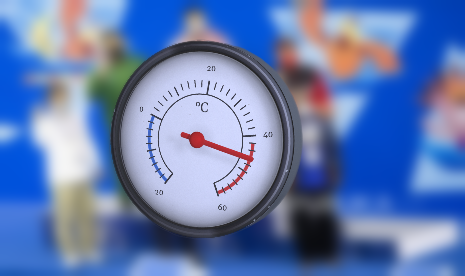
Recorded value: {"value": 46, "unit": "°C"}
